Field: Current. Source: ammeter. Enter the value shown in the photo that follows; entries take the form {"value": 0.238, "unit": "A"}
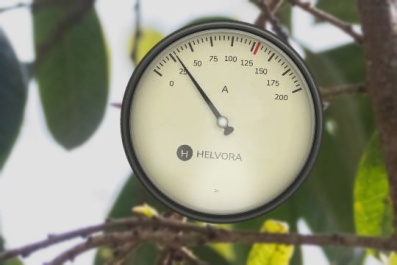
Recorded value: {"value": 30, "unit": "A"}
